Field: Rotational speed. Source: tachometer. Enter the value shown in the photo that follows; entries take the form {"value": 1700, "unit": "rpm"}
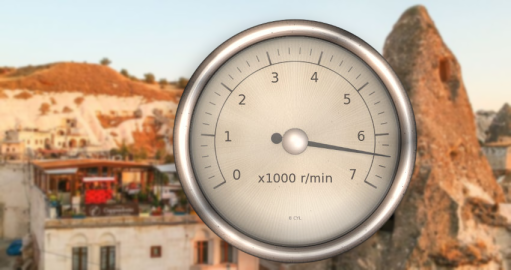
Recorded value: {"value": 6400, "unit": "rpm"}
